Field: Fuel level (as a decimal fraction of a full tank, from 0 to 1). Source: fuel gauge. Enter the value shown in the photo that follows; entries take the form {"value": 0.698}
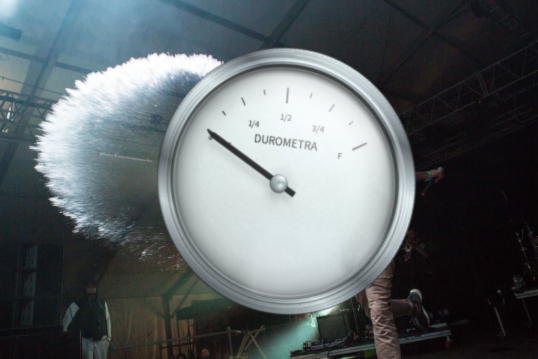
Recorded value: {"value": 0}
